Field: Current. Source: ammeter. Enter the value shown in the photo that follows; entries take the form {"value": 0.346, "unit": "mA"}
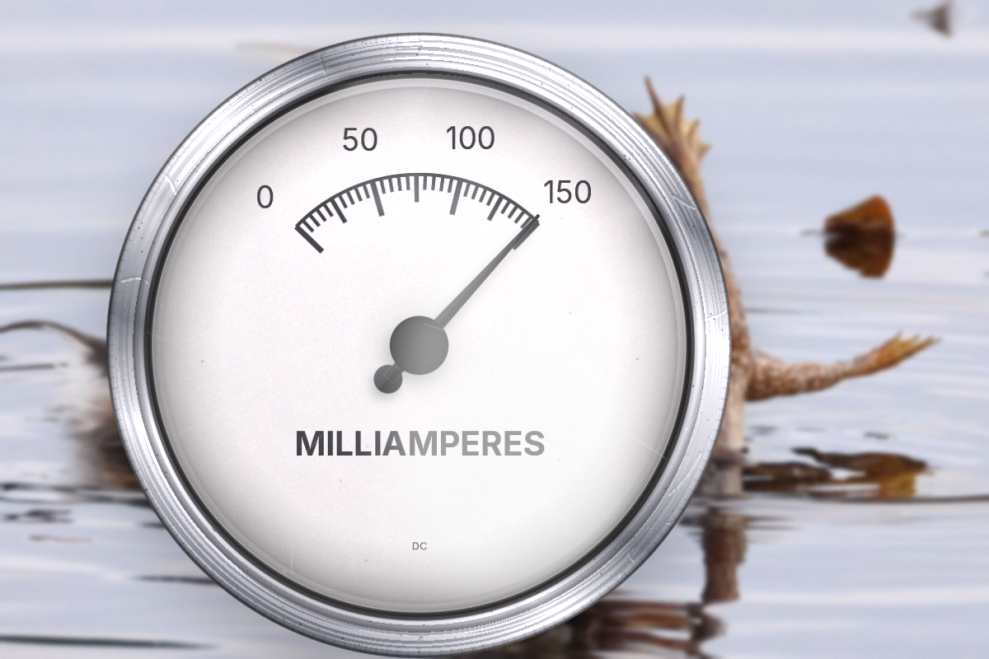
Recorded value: {"value": 147.5, "unit": "mA"}
